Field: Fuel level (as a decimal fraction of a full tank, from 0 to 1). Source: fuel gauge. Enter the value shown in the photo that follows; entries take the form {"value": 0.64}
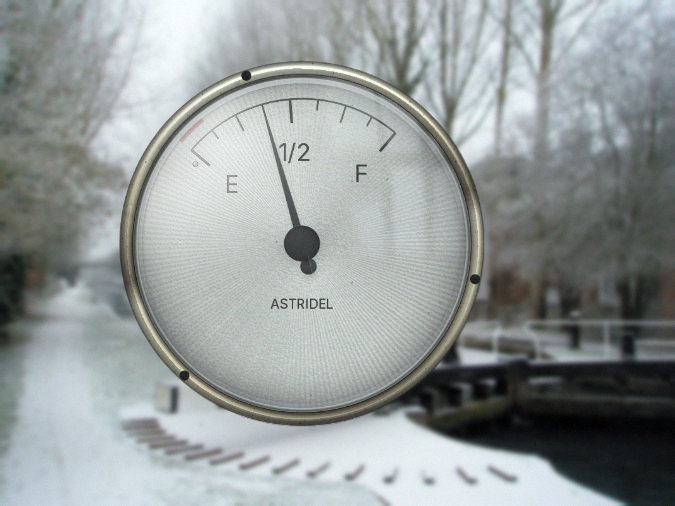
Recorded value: {"value": 0.375}
